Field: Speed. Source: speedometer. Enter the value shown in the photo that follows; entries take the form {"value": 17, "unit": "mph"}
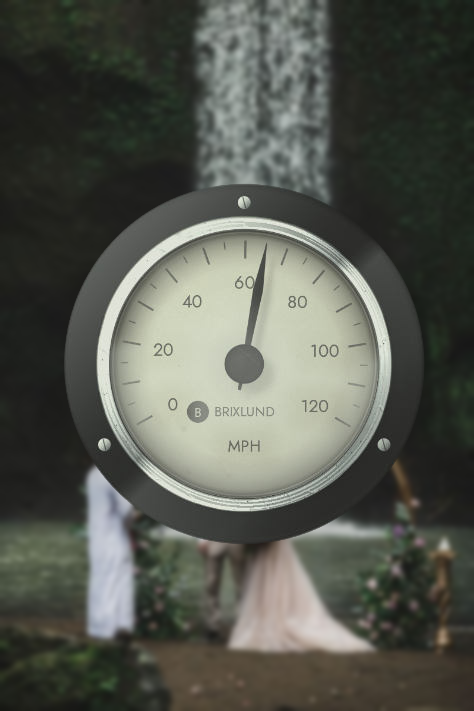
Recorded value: {"value": 65, "unit": "mph"}
